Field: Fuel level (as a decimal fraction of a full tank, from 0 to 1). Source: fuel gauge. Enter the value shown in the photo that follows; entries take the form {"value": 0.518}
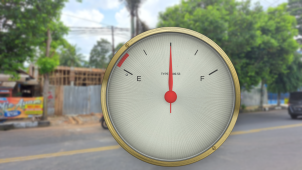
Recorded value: {"value": 0.5}
